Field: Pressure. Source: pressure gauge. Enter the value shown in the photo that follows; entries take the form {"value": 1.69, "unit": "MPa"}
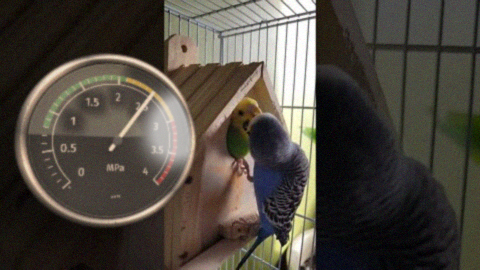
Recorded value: {"value": 2.5, "unit": "MPa"}
